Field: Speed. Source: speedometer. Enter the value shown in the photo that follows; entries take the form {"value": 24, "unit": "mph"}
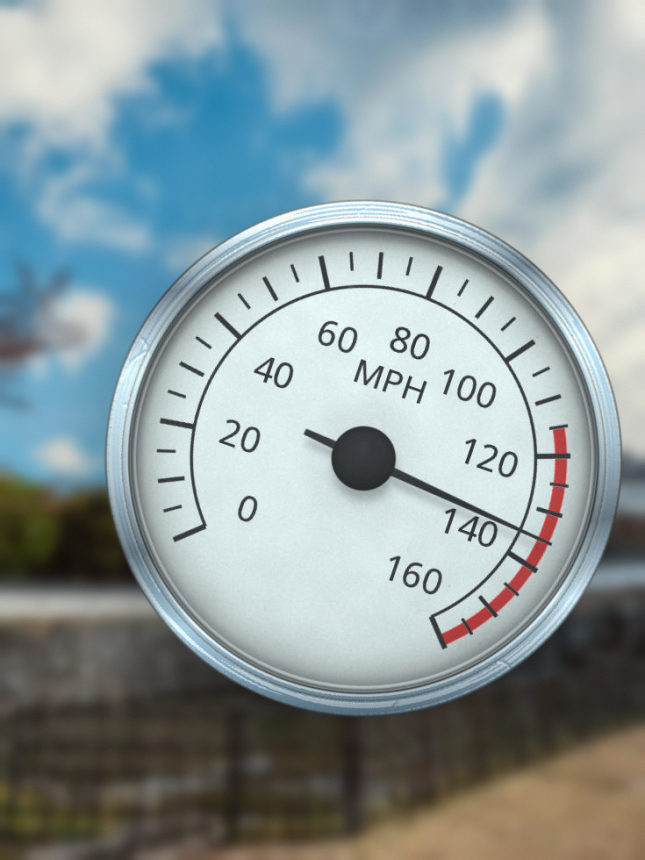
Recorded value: {"value": 135, "unit": "mph"}
